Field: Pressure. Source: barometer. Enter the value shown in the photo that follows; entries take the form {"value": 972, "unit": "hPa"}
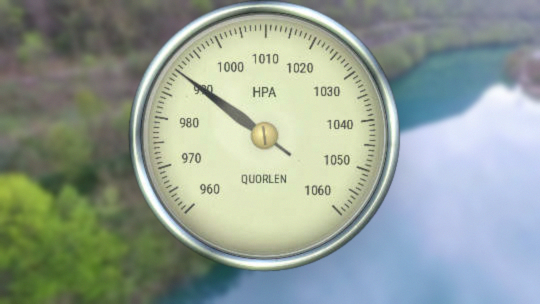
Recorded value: {"value": 990, "unit": "hPa"}
